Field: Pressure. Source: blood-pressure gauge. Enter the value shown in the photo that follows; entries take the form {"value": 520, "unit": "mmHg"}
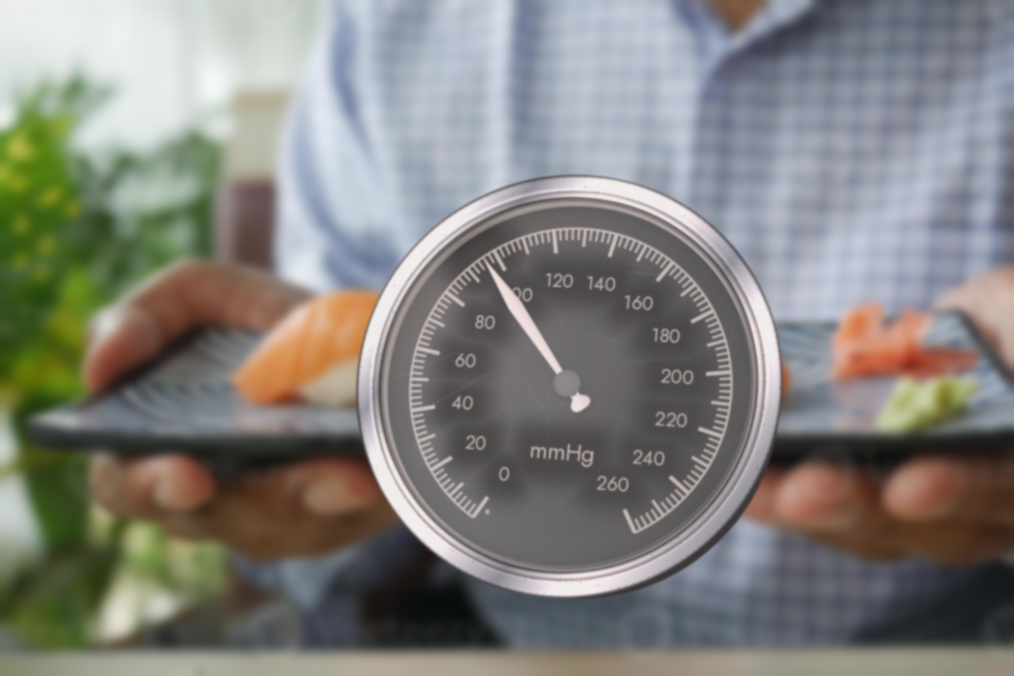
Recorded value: {"value": 96, "unit": "mmHg"}
